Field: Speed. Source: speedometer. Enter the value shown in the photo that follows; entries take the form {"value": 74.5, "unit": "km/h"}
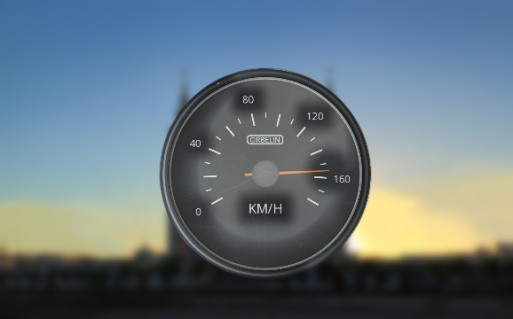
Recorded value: {"value": 155, "unit": "km/h"}
